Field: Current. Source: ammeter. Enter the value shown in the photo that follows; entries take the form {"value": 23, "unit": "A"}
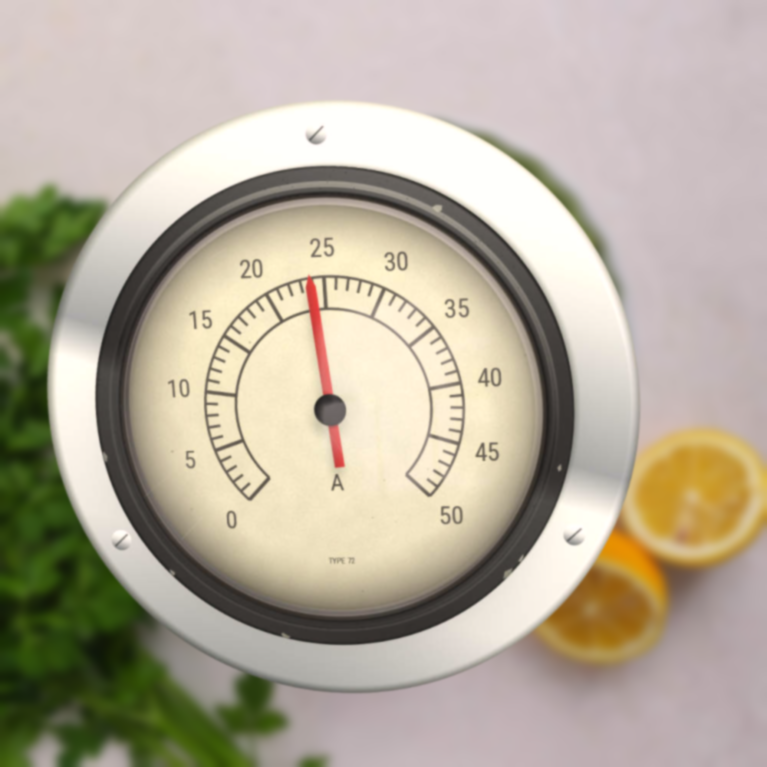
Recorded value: {"value": 24, "unit": "A"}
